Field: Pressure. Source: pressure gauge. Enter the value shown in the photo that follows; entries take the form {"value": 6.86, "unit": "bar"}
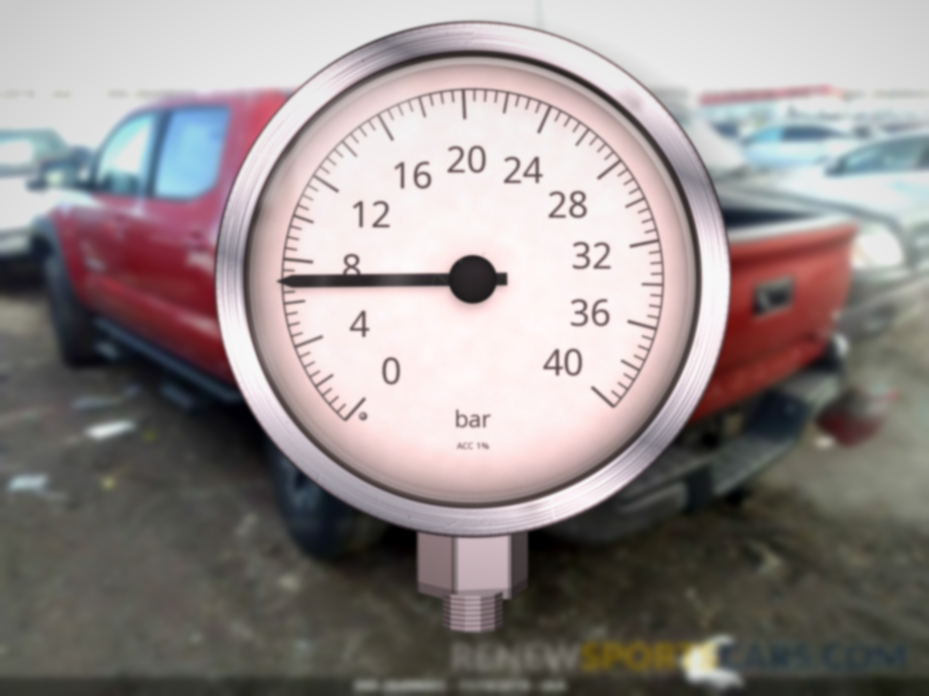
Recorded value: {"value": 7, "unit": "bar"}
